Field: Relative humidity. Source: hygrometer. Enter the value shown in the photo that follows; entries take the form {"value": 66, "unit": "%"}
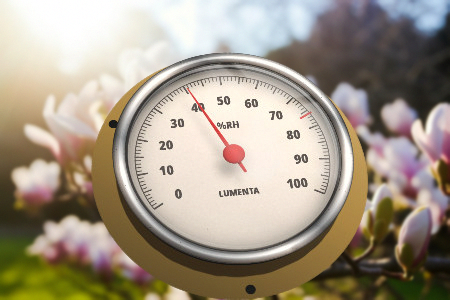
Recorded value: {"value": 40, "unit": "%"}
